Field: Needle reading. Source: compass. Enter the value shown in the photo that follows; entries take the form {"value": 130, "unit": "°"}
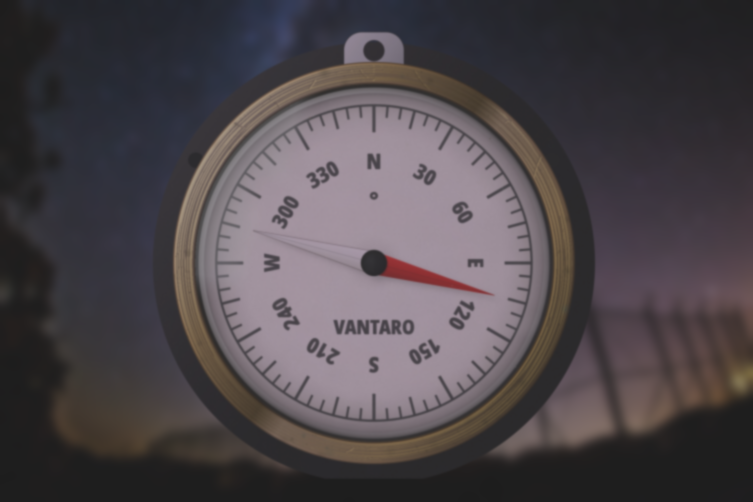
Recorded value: {"value": 105, "unit": "°"}
